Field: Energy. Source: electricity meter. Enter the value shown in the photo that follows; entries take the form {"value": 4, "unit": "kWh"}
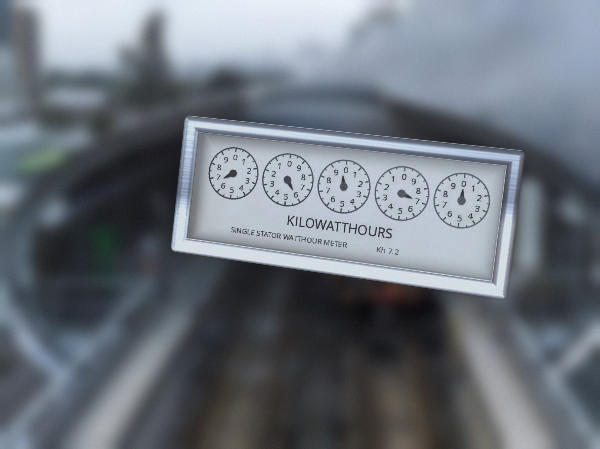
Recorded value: {"value": 65970, "unit": "kWh"}
